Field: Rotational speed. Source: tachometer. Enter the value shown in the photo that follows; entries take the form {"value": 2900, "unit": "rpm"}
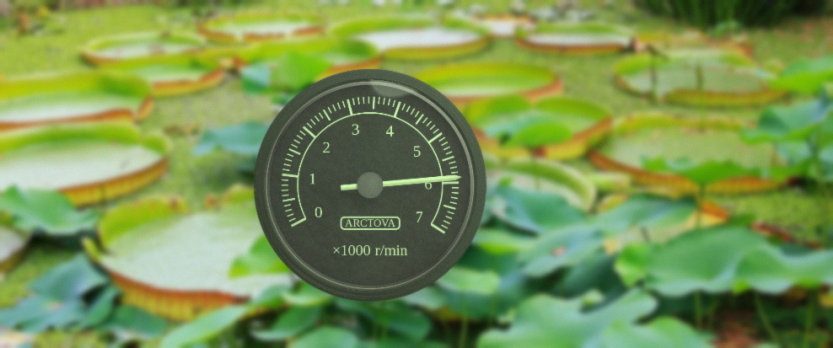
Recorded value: {"value": 5900, "unit": "rpm"}
